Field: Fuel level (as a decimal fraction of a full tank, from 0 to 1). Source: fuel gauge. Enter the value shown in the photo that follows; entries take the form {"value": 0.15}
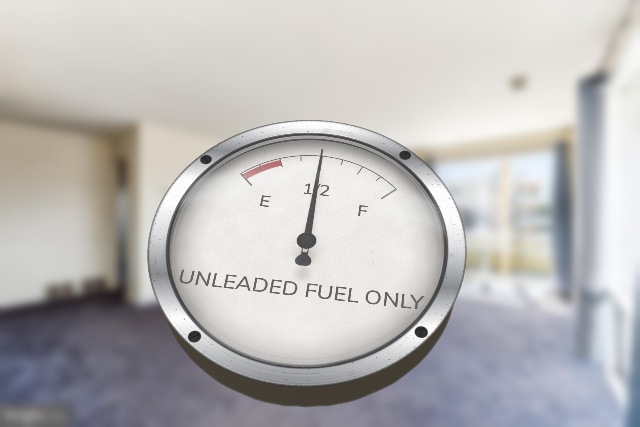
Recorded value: {"value": 0.5}
